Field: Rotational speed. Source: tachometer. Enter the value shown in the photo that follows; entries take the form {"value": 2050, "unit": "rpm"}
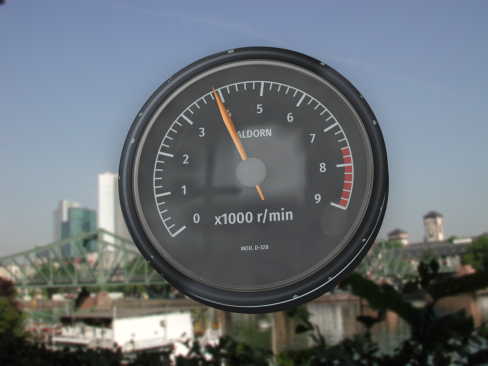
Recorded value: {"value": 3900, "unit": "rpm"}
